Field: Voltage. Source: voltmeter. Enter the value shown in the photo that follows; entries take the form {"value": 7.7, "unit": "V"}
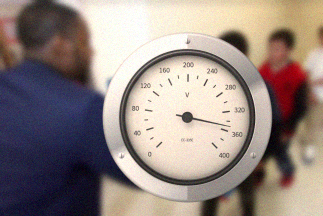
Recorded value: {"value": 350, "unit": "V"}
